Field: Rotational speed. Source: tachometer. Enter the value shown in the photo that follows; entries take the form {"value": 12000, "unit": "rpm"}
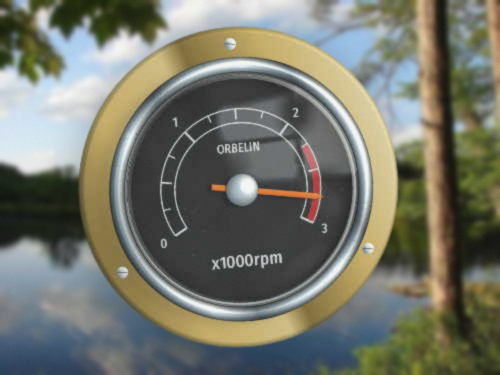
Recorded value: {"value": 2750, "unit": "rpm"}
